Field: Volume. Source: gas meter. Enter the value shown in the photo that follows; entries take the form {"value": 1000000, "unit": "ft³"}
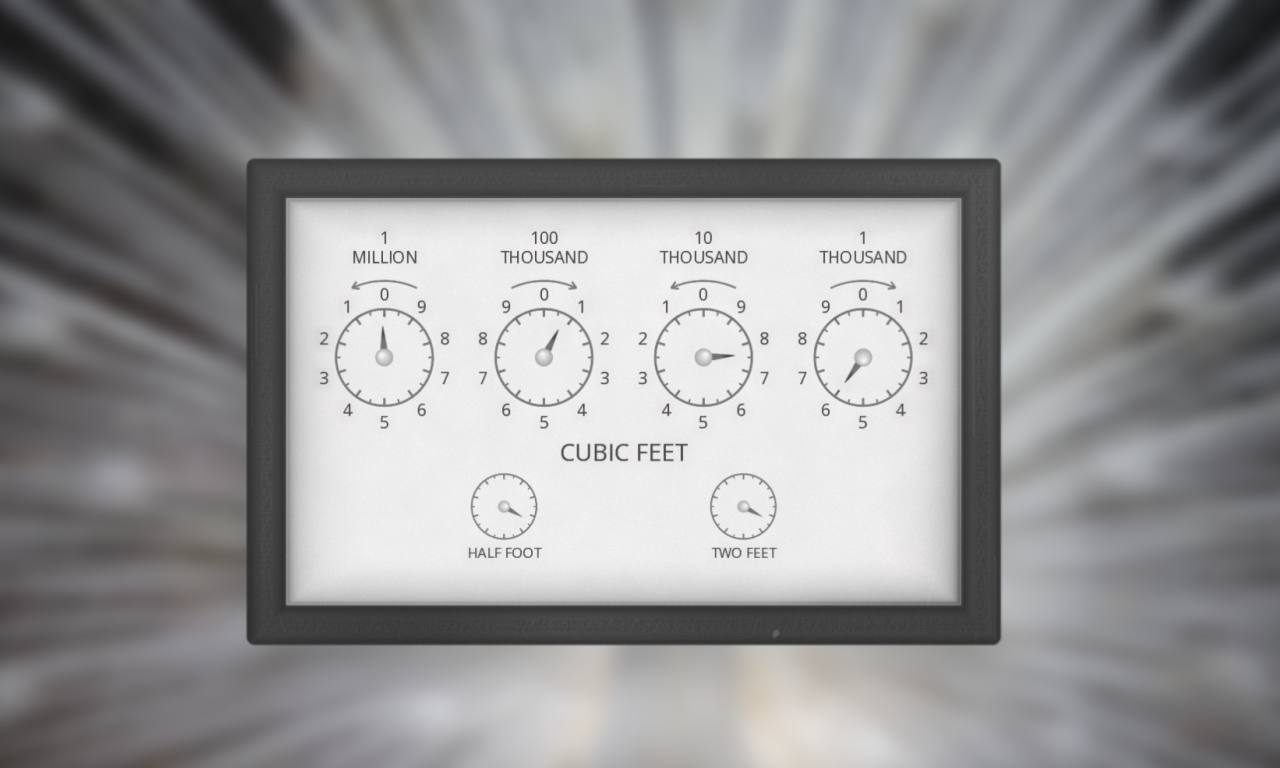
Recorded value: {"value": 7600, "unit": "ft³"}
